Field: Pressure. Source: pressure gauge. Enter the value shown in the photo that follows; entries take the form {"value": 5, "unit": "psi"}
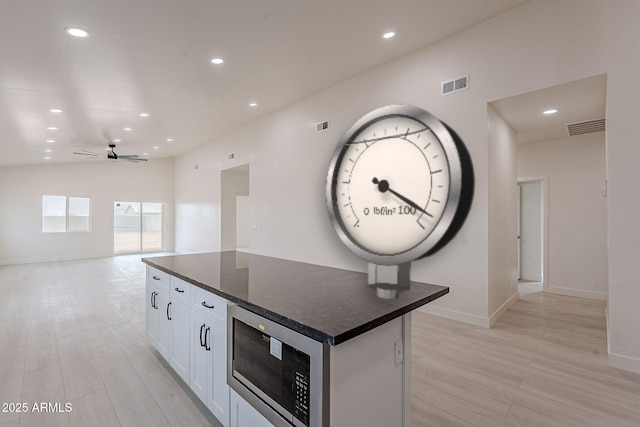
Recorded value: {"value": 95, "unit": "psi"}
